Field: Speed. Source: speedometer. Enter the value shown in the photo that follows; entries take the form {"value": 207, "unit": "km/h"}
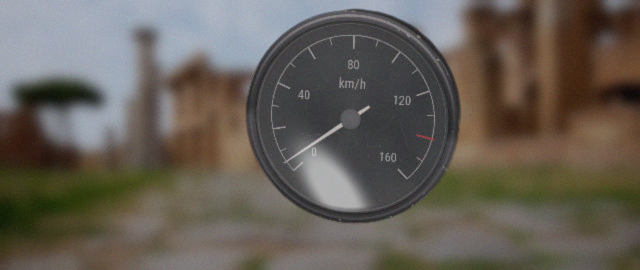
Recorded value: {"value": 5, "unit": "km/h"}
